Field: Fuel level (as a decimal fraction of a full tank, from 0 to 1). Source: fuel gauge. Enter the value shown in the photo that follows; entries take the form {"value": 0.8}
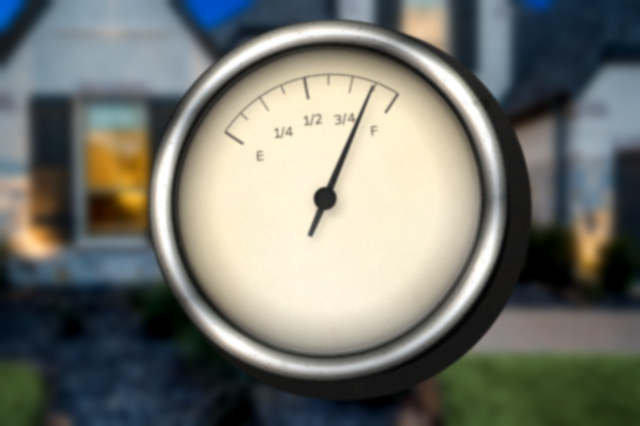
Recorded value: {"value": 0.875}
